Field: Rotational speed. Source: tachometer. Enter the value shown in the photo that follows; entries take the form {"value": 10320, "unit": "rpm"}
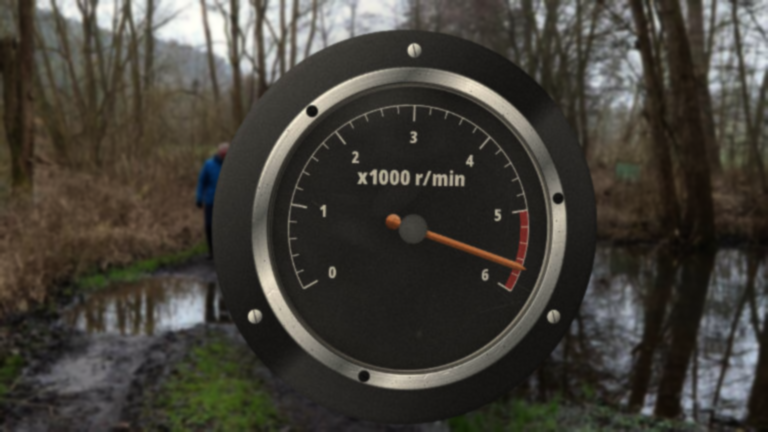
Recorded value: {"value": 5700, "unit": "rpm"}
